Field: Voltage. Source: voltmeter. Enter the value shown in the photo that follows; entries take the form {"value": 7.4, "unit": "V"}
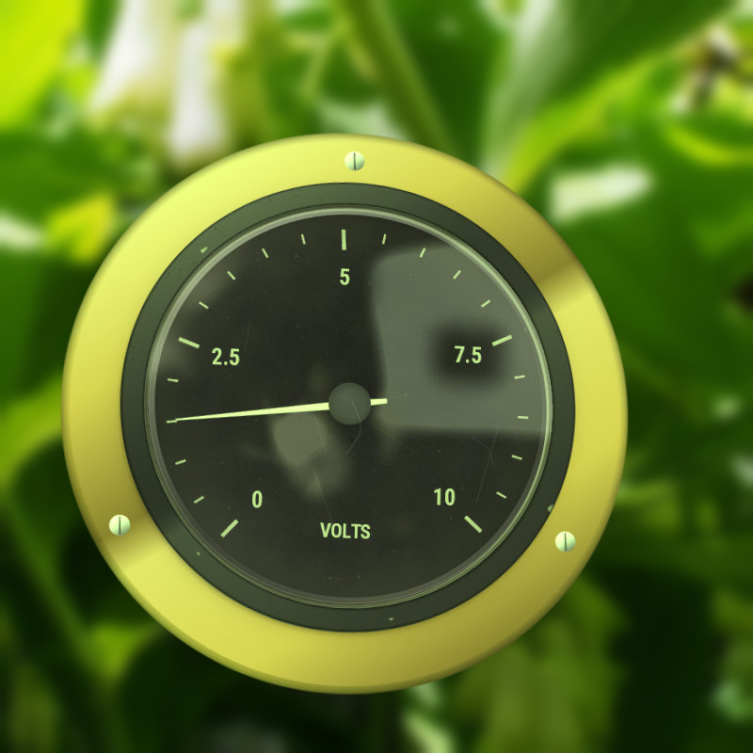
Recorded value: {"value": 1.5, "unit": "V"}
